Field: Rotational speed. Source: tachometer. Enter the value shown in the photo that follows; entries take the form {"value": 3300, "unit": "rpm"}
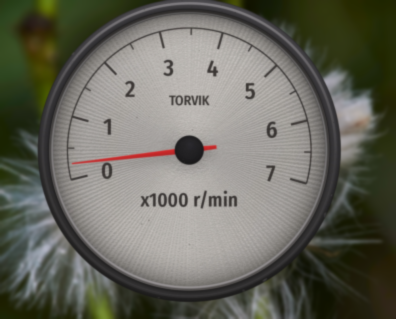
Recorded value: {"value": 250, "unit": "rpm"}
